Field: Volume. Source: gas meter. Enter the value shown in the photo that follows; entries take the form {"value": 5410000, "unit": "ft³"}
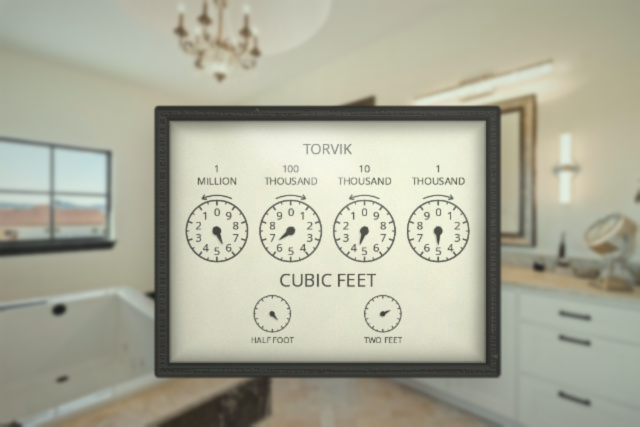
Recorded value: {"value": 564500, "unit": "ft³"}
